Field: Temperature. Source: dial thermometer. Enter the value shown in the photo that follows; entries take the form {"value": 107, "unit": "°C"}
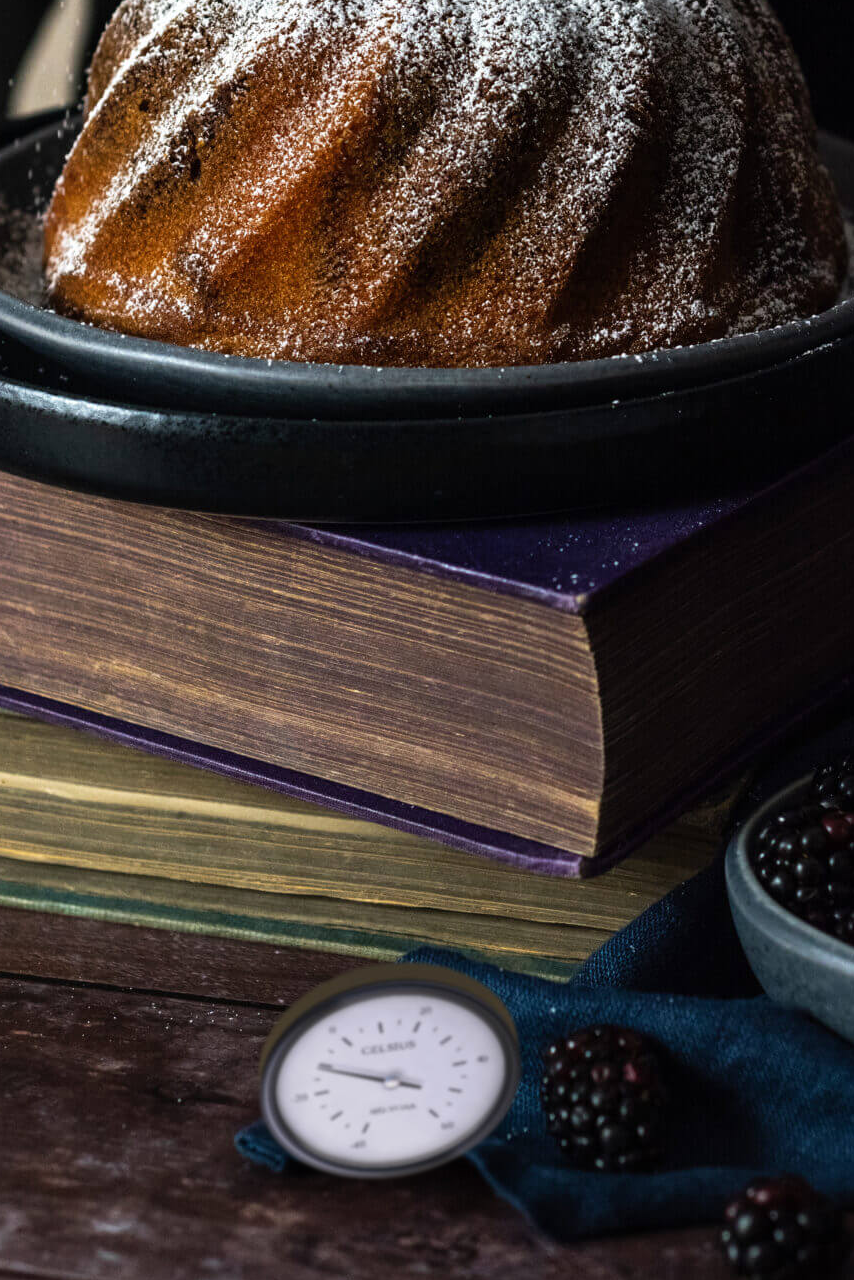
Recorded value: {"value": -10, "unit": "°C"}
